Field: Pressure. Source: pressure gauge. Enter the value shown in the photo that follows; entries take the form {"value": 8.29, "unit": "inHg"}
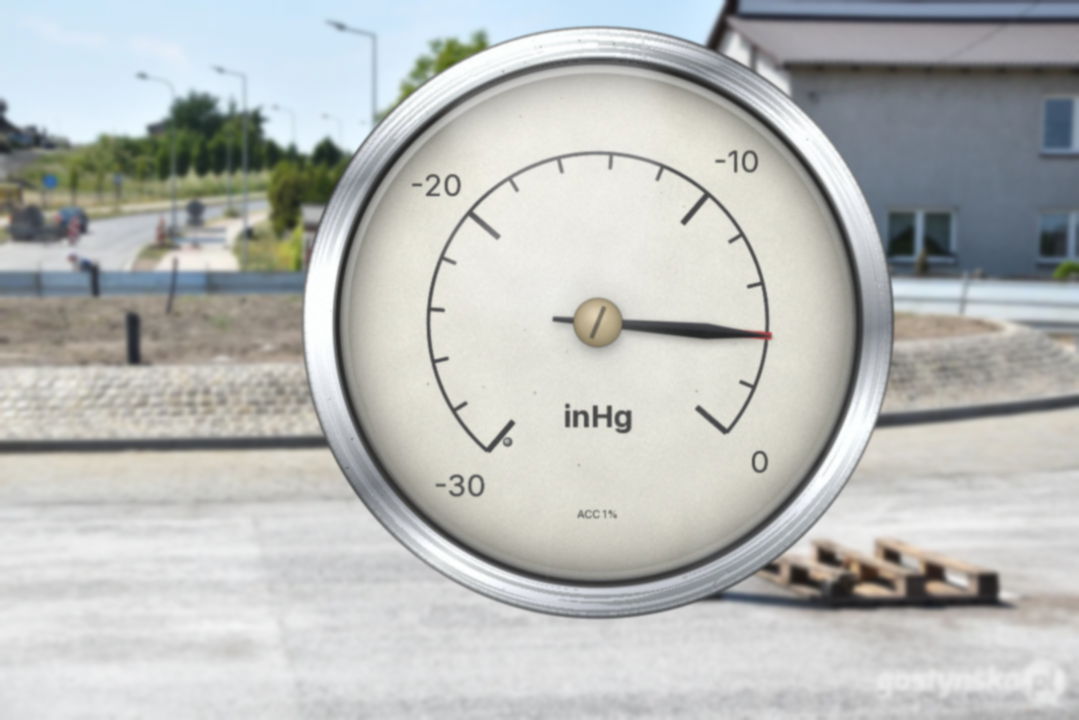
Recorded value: {"value": -4, "unit": "inHg"}
